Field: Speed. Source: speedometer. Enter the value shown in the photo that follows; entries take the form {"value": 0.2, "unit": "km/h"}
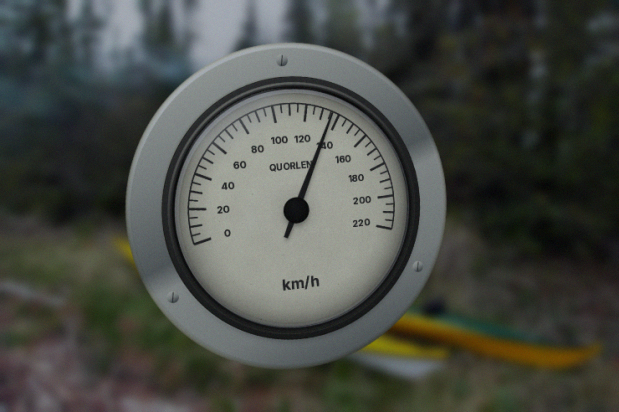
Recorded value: {"value": 135, "unit": "km/h"}
